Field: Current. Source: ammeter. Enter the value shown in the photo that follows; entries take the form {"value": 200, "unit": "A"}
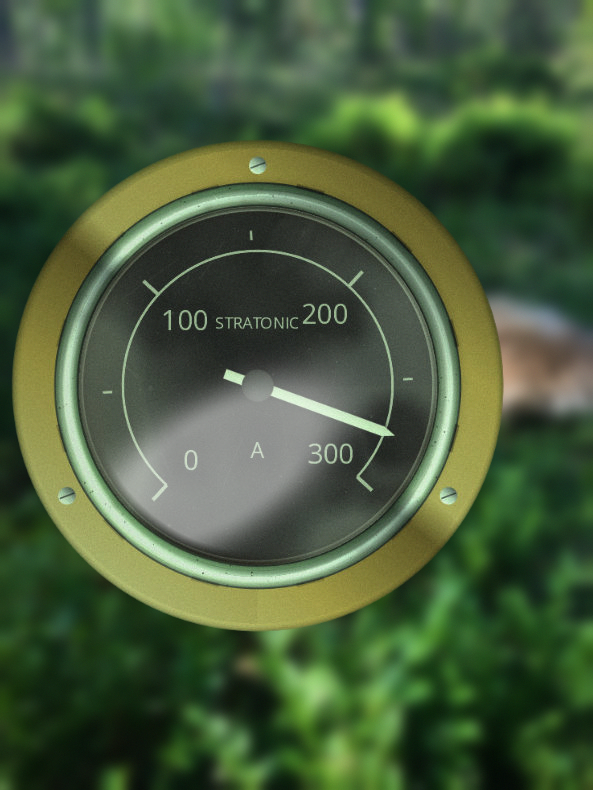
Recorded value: {"value": 275, "unit": "A"}
